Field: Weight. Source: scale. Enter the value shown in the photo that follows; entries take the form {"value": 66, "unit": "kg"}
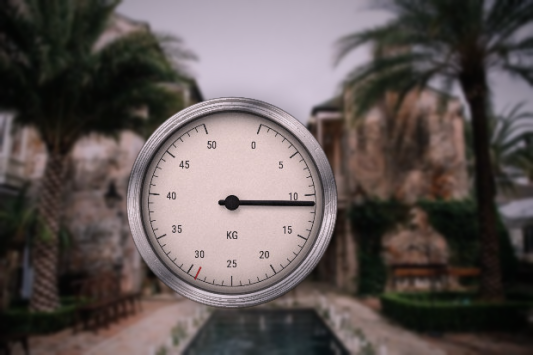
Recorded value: {"value": 11, "unit": "kg"}
